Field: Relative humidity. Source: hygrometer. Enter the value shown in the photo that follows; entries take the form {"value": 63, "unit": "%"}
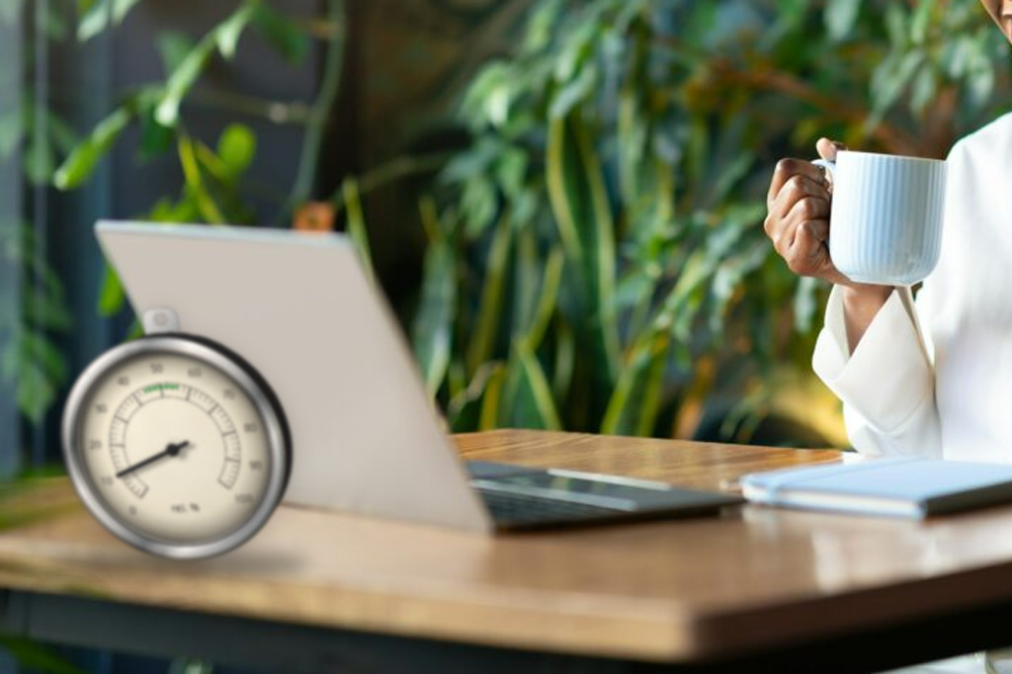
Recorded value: {"value": 10, "unit": "%"}
